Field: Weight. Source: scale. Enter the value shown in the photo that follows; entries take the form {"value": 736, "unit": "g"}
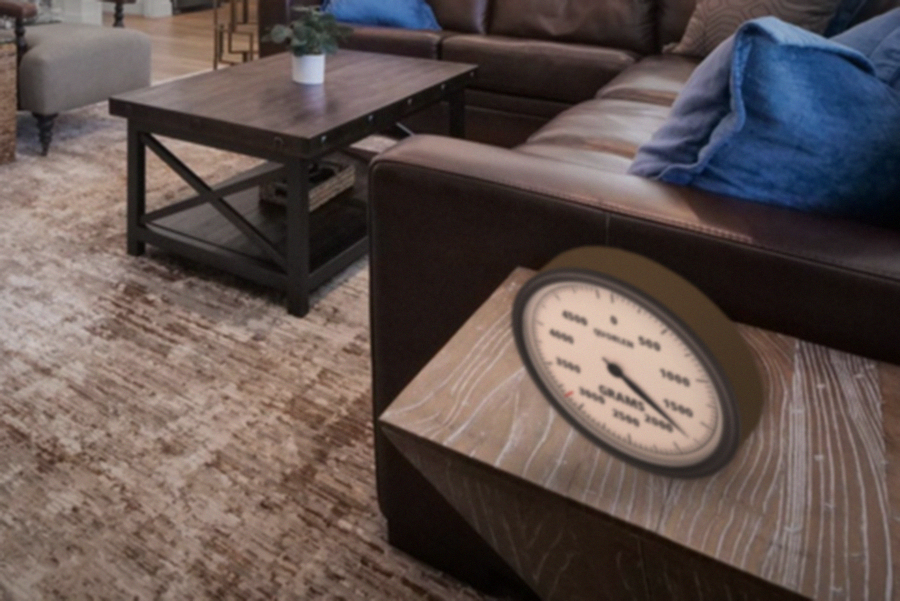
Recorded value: {"value": 1750, "unit": "g"}
